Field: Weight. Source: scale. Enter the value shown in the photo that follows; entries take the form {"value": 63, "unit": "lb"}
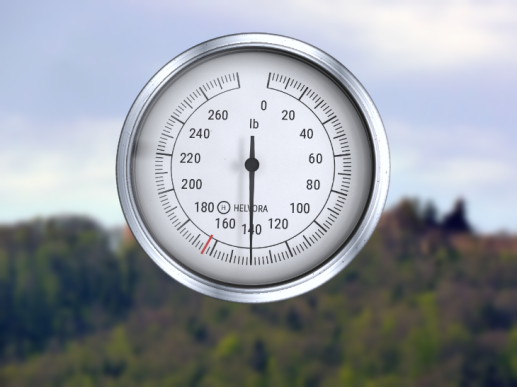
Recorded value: {"value": 140, "unit": "lb"}
